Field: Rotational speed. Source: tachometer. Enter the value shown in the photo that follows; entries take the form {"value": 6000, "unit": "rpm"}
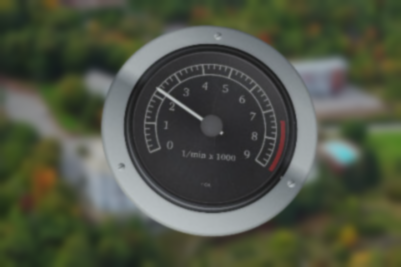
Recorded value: {"value": 2200, "unit": "rpm"}
